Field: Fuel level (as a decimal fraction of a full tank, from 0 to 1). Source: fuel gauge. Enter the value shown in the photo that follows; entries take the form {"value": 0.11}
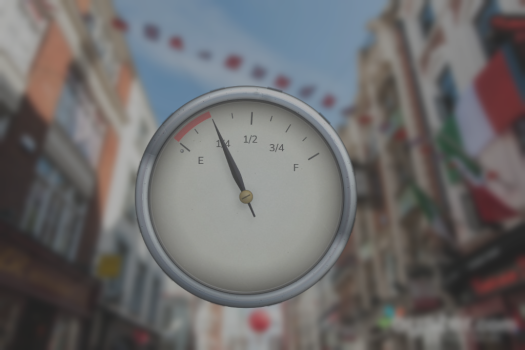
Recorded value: {"value": 0.25}
